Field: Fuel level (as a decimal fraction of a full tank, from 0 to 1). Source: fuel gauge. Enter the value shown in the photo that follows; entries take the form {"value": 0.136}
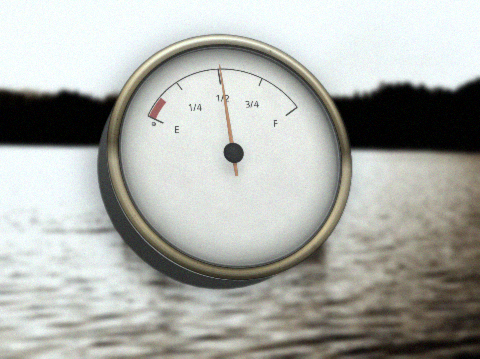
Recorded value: {"value": 0.5}
